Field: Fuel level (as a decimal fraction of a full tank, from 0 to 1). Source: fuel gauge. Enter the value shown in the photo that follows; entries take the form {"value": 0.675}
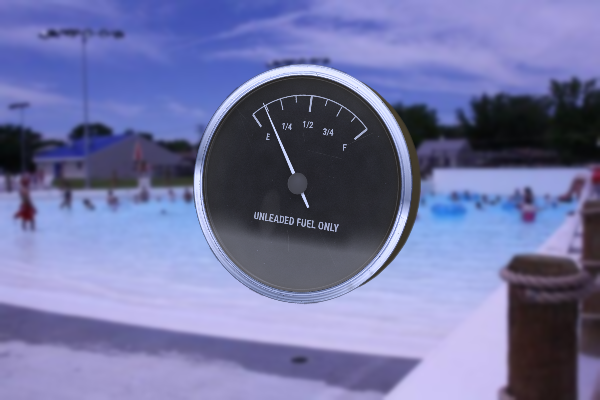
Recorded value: {"value": 0.125}
